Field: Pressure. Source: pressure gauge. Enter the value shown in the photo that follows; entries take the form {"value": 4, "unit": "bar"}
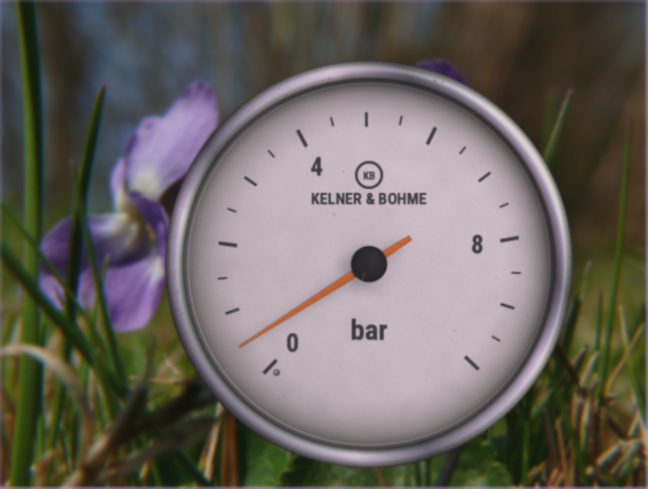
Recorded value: {"value": 0.5, "unit": "bar"}
